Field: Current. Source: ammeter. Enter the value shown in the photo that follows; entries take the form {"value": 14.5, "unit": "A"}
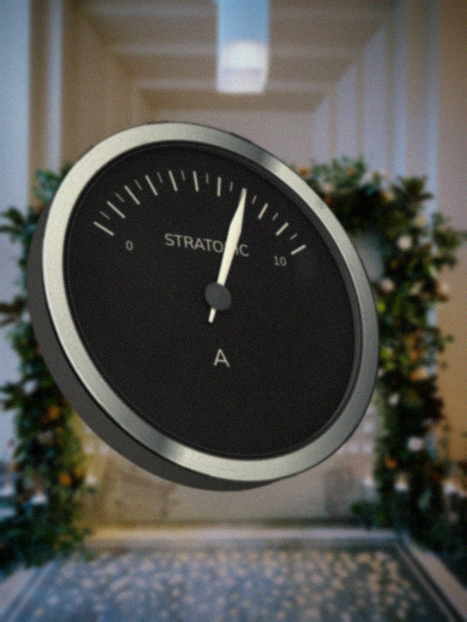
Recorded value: {"value": 7, "unit": "A"}
